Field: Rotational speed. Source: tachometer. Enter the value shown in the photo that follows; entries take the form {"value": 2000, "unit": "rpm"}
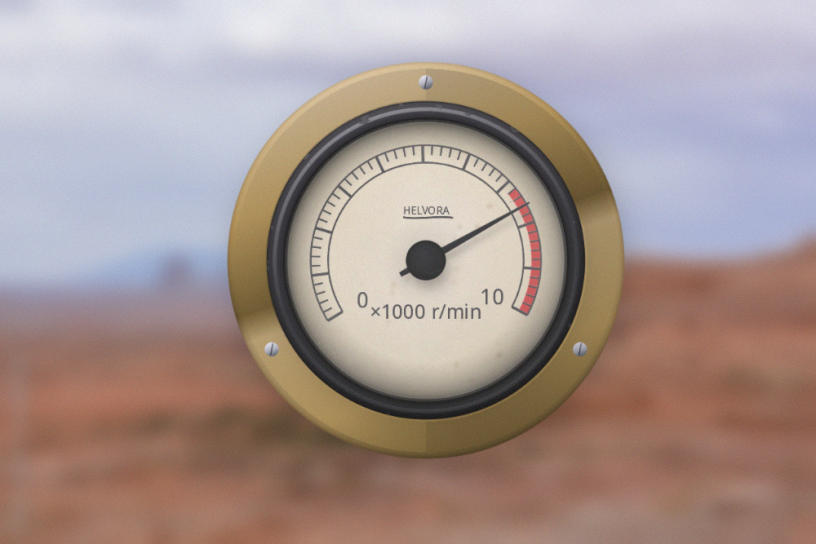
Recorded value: {"value": 7600, "unit": "rpm"}
